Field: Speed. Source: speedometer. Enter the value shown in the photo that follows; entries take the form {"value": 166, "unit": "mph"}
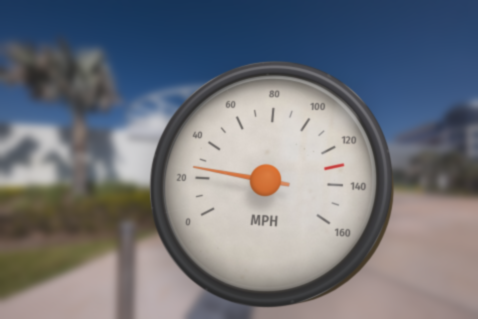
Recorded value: {"value": 25, "unit": "mph"}
